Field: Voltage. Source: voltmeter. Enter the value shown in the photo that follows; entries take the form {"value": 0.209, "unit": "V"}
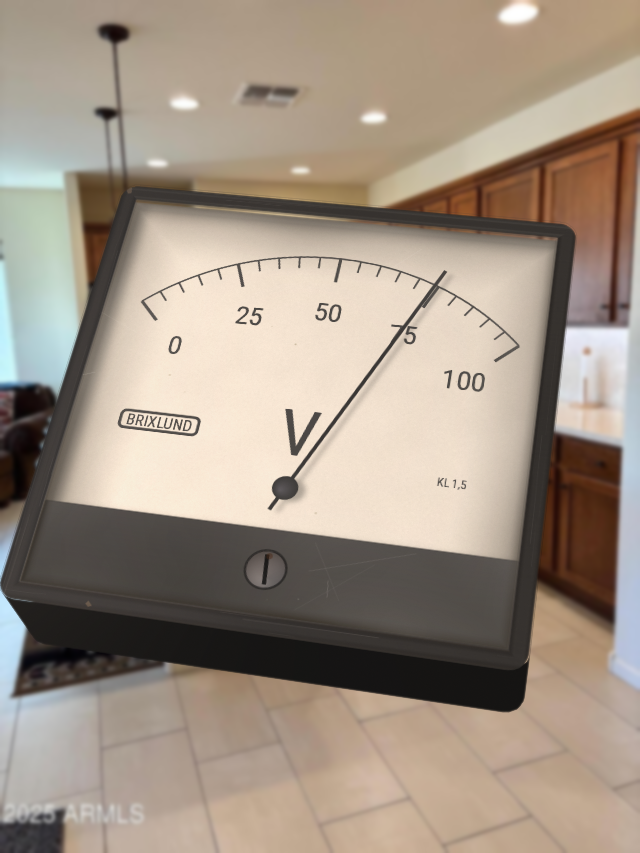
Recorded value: {"value": 75, "unit": "V"}
